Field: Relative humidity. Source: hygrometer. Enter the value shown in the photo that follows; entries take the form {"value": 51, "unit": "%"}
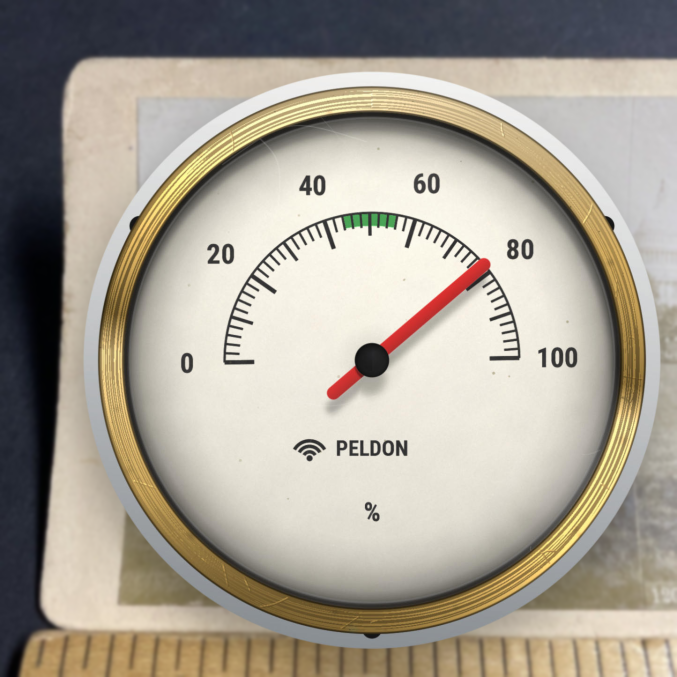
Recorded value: {"value": 78, "unit": "%"}
